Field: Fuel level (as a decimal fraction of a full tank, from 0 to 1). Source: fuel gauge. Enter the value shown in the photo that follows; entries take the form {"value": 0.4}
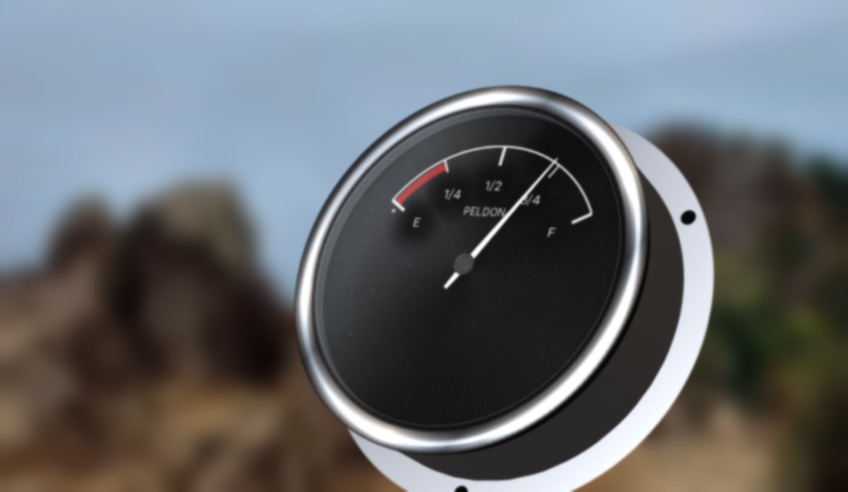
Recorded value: {"value": 0.75}
